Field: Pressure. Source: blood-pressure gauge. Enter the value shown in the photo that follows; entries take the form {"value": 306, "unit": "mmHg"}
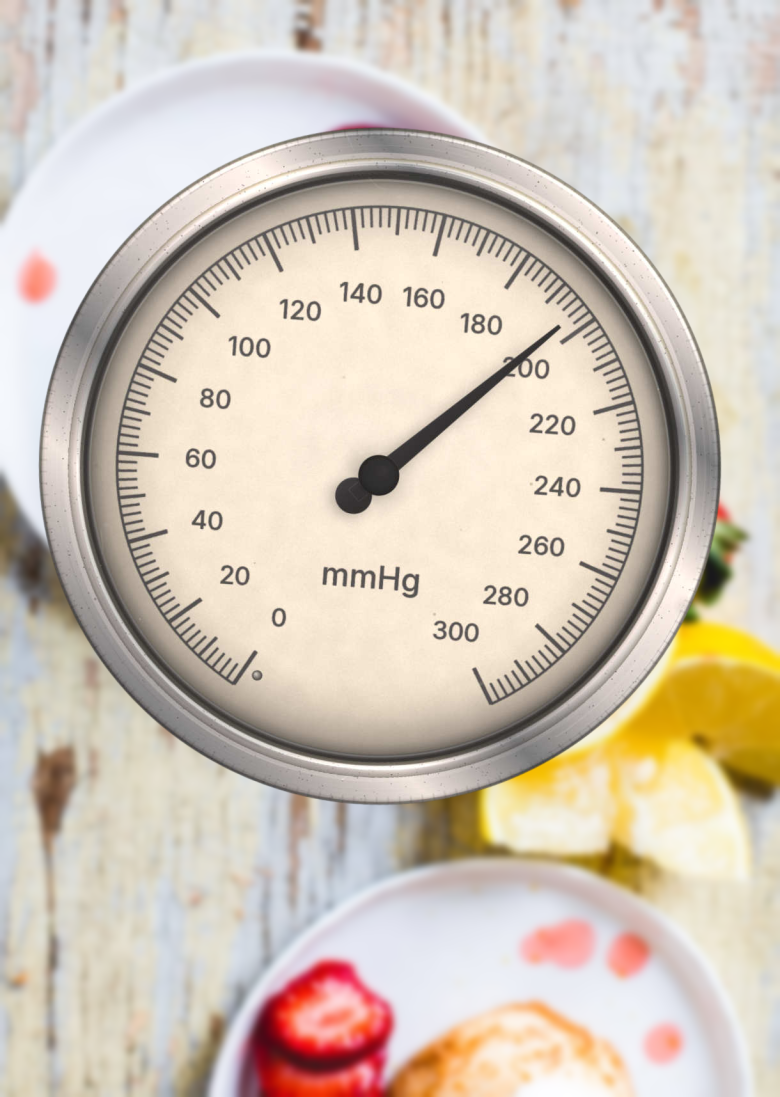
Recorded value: {"value": 196, "unit": "mmHg"}
